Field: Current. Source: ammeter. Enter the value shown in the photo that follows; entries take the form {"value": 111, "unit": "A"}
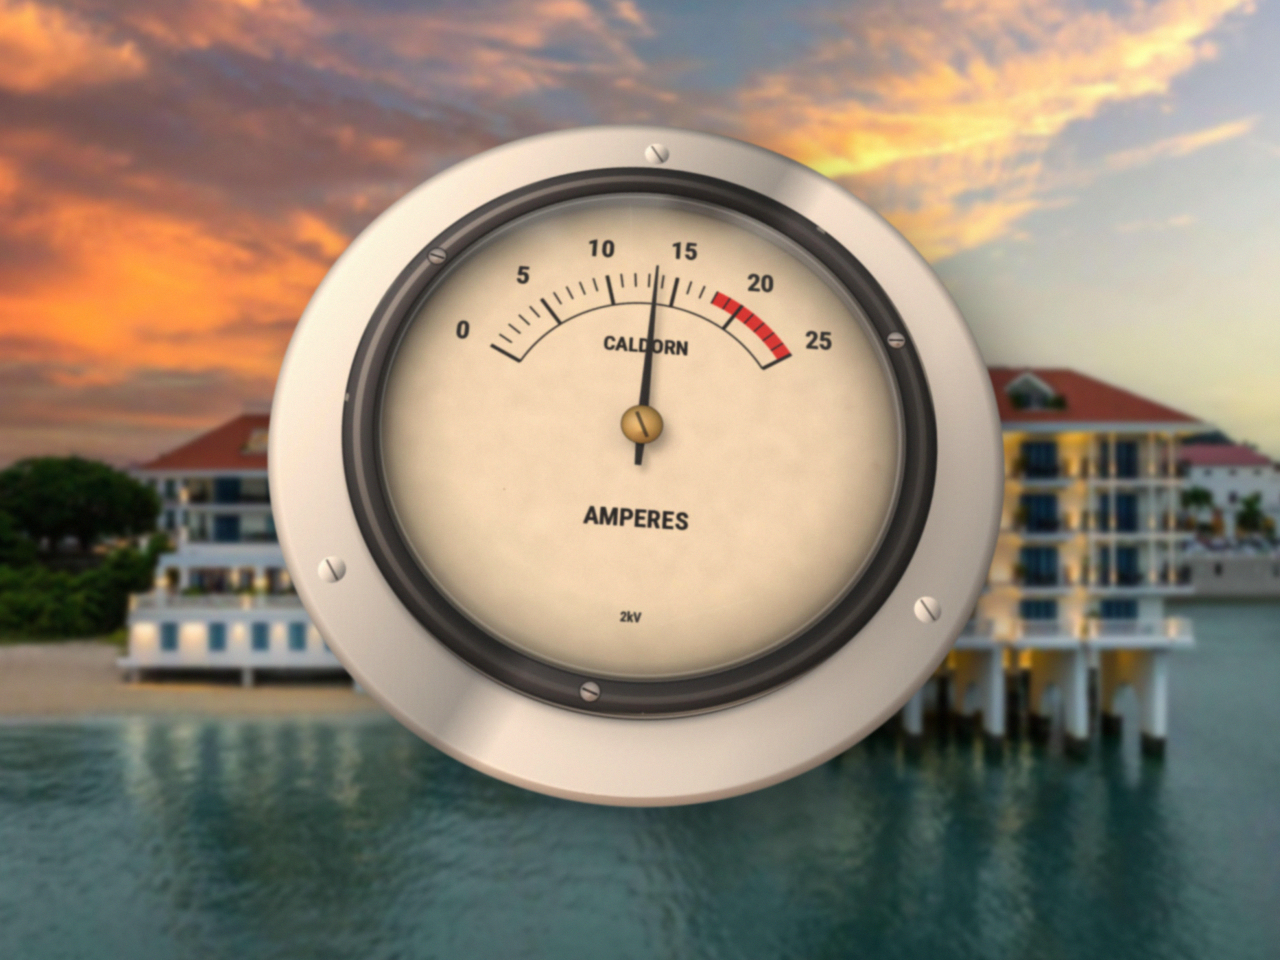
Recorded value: {"value": 13.5, "unit": "A"}
